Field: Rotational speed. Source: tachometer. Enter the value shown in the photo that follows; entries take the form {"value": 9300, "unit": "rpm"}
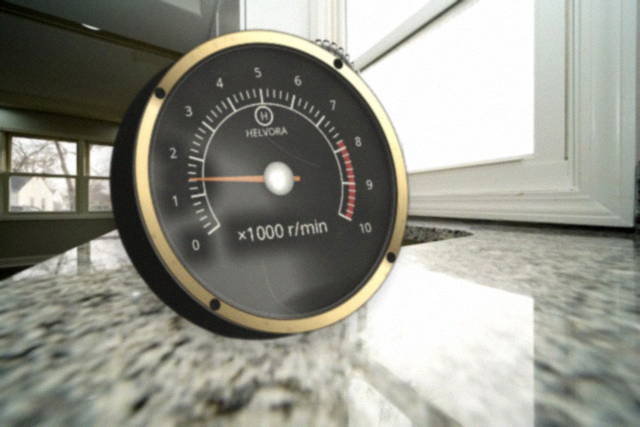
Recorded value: {"value": 1400, "unit": "rpm"}
